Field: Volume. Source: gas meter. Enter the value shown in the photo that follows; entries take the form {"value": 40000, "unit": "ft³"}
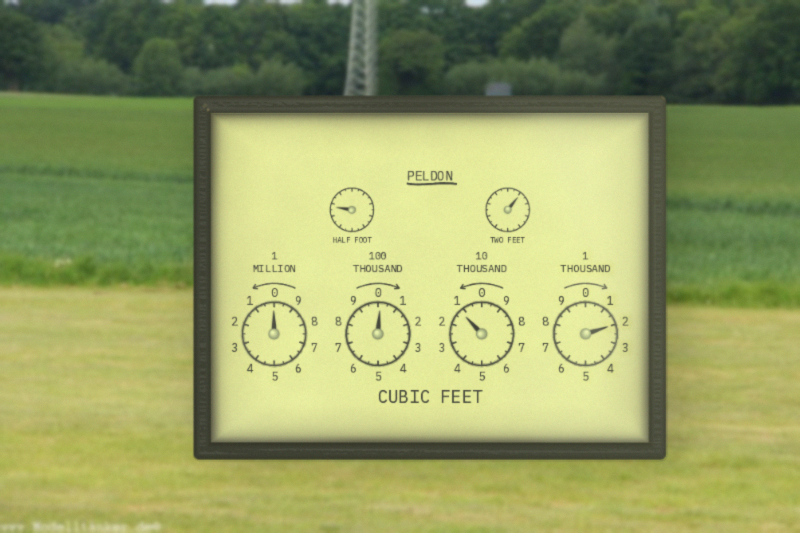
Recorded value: {"value": 1200, "unit": "ft³"}
